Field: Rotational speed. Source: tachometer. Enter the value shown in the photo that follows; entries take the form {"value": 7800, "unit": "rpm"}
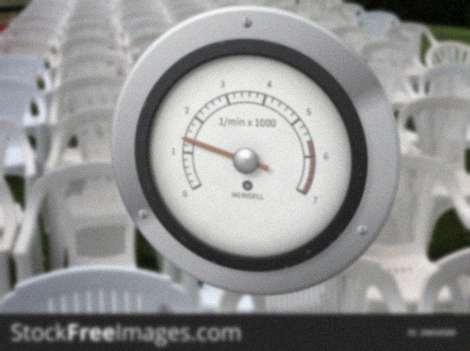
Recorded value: {"value": 1400, "unit": "rpm"}
